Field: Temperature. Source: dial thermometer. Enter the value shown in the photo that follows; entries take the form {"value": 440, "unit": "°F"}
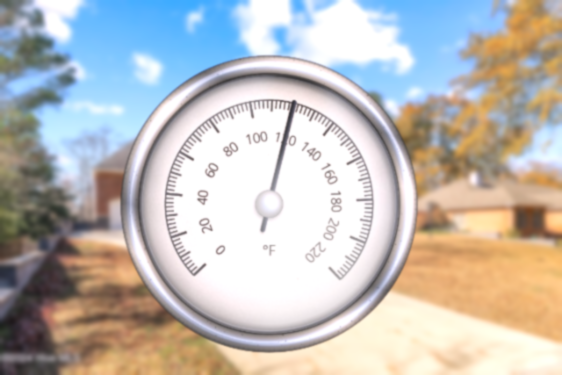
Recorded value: {"value": 120, "unit": "°F"}
